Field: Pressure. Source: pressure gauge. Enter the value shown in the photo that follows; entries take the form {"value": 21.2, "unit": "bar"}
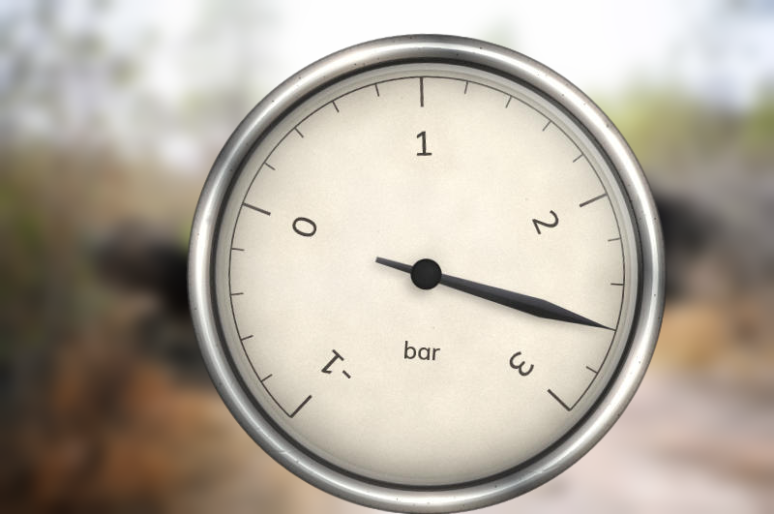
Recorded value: {"value": 2.6, "unit": "bar"}
